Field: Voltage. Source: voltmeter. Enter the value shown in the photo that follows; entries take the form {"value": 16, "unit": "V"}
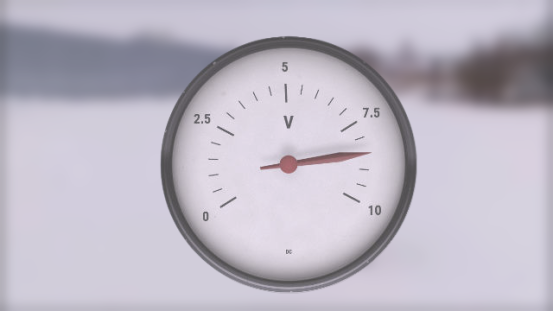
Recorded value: {"value": 8.5, "unit": "V"}
